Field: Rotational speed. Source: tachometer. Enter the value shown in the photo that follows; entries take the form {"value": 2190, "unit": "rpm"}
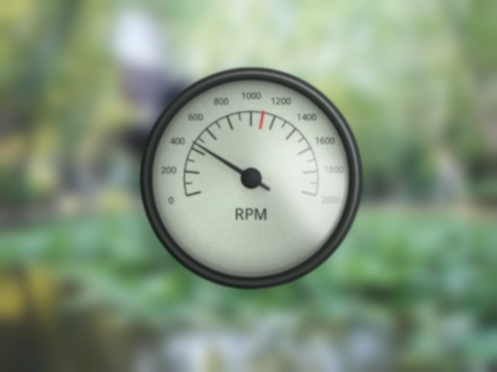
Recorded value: {"value": 450, "unit": "rpm"}
